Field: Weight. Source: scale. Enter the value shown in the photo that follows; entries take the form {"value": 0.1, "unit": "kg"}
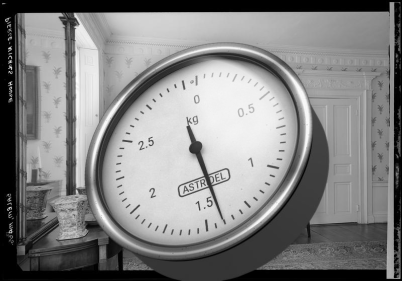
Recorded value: {"value": 1.4, "unit": "kg"}
